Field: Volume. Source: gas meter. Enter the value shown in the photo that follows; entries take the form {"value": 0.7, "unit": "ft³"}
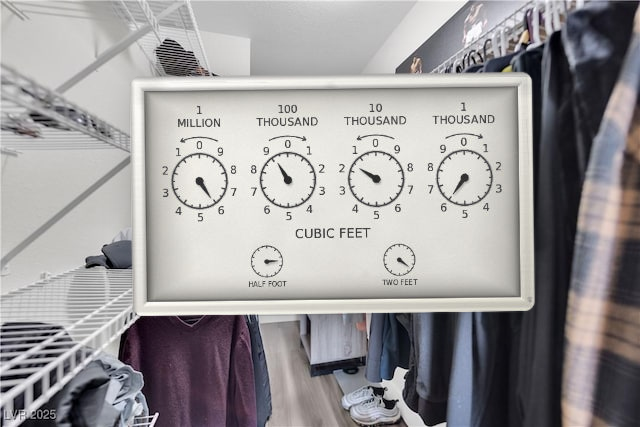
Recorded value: {"value": 591600, "unit": "ft³"}
